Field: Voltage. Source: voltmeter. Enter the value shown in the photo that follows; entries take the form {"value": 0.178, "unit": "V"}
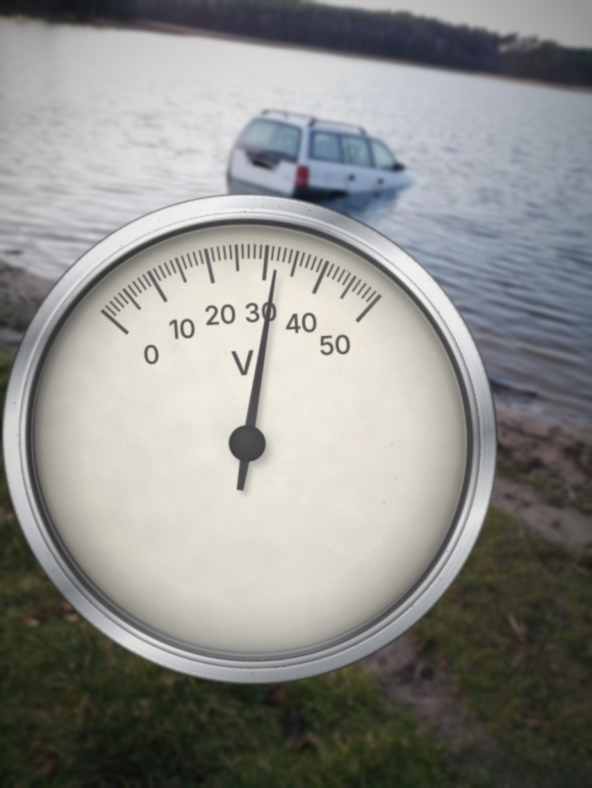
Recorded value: {"value": 32, "unit": "V"}
